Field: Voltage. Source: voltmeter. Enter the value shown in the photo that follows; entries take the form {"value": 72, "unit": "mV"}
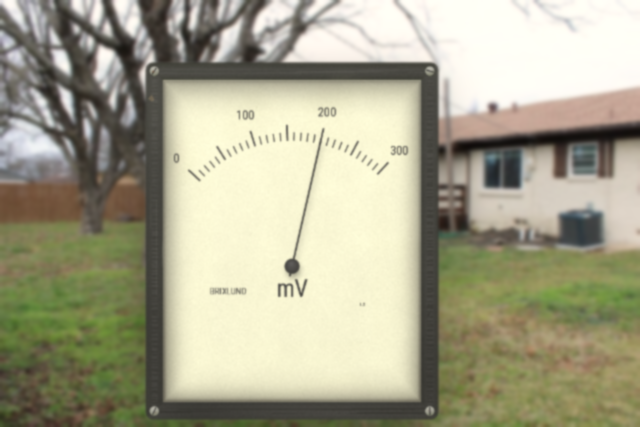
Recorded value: {"value": 200, "unit": "mV"}
